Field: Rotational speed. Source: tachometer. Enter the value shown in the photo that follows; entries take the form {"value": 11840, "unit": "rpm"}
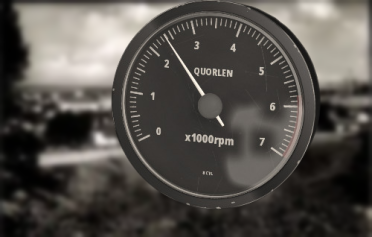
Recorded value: {"value": 2400, "unit": "rpm"}
